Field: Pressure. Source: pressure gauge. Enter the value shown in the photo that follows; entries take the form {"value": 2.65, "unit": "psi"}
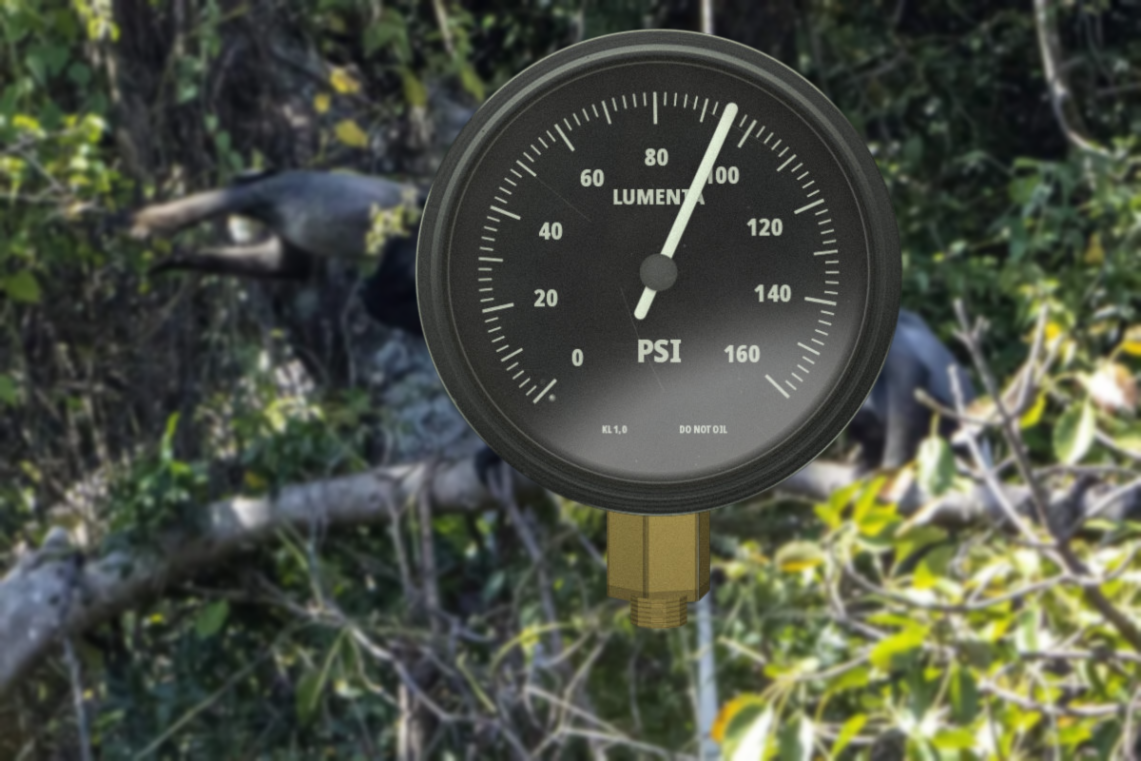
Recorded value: {"value": 95, "unit": "psi"}
